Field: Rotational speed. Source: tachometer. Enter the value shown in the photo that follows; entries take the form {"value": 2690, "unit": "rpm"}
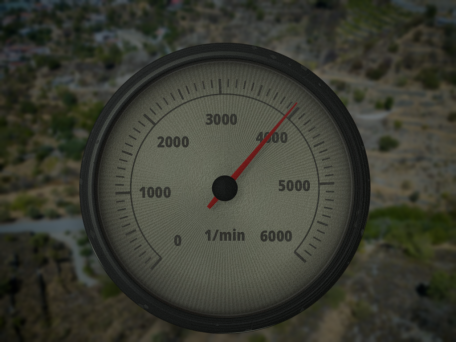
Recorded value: {"value": 3950, "unit": "rpm"}
